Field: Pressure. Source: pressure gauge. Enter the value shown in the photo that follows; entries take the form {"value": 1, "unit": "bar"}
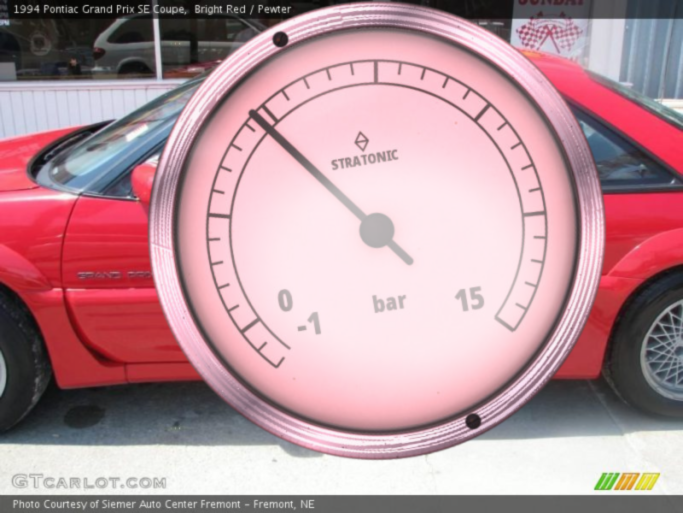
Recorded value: {"value": 4.75, "unit": "bar"}
